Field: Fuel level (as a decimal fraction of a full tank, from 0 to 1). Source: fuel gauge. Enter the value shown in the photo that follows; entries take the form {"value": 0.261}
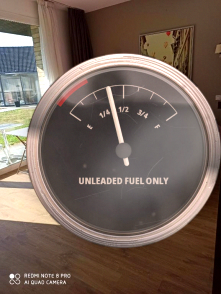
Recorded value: {"value": 0.375}
